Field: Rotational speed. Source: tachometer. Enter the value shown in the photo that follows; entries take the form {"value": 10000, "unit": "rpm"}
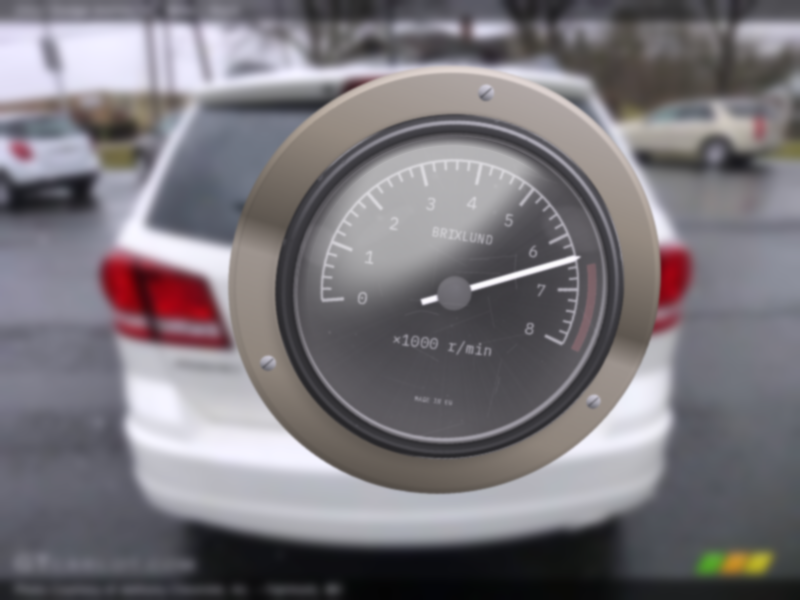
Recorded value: {"value": 6400, "unit": "rpm"}
